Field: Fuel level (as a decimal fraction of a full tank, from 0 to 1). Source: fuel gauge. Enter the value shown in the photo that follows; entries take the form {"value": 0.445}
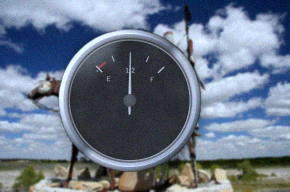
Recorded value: {"value": 0.5}
